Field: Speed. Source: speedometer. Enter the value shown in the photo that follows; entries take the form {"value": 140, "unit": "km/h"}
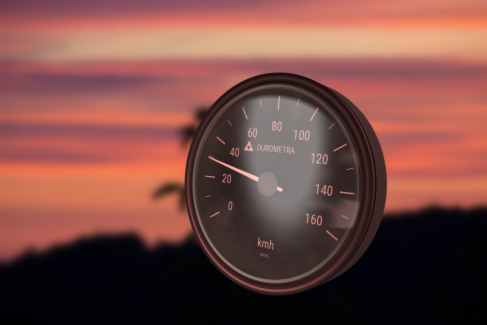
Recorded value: {"value": 30, "unit": "km/h"}
